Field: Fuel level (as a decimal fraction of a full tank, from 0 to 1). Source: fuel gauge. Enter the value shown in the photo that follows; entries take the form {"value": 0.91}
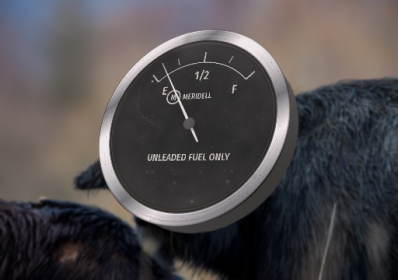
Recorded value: {"value": 0.125}
